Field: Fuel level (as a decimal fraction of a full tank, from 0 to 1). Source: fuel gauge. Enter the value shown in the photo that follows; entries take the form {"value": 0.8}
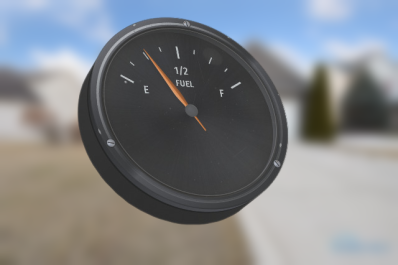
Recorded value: {"value": 0.25}
